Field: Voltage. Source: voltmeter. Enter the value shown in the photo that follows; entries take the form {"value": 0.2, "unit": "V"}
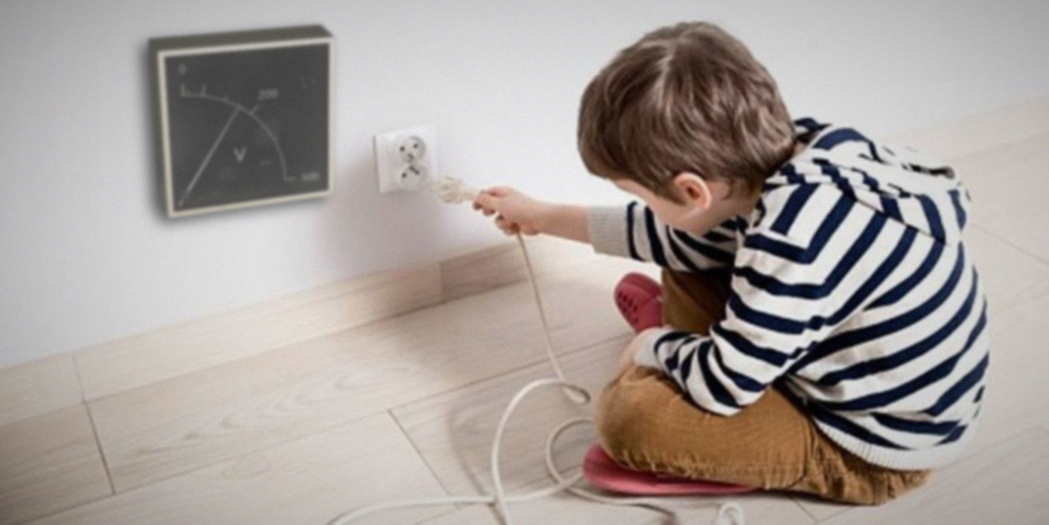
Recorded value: {"value": 175, "unit": "V"}
